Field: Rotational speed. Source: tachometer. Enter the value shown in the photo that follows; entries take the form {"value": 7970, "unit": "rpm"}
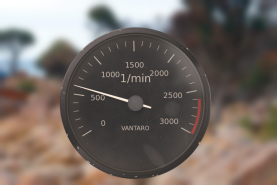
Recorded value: {"value": 600, "unit": "rpm"}
